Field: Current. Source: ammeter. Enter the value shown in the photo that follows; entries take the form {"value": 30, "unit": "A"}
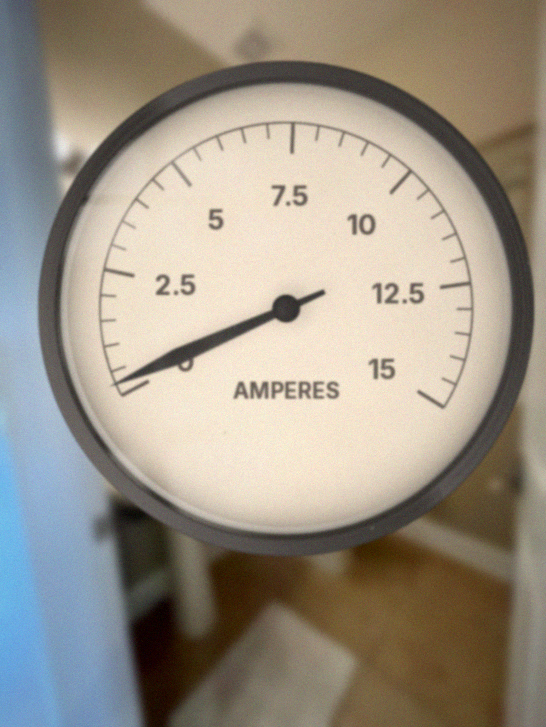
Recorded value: {"value": 0.25, "unit": "A"}
